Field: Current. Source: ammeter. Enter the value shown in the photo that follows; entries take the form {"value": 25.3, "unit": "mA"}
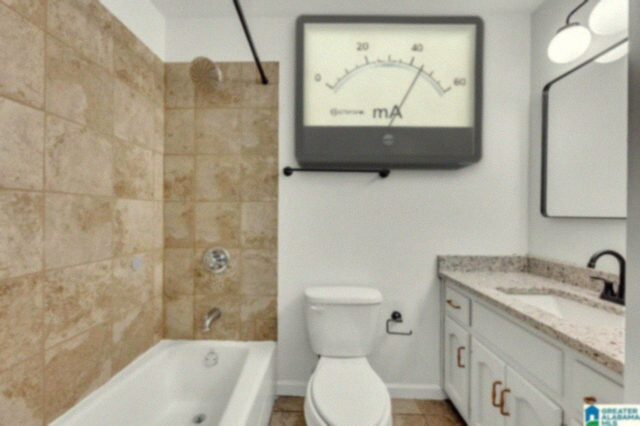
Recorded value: {"value": 45, "unit": "mA"}
